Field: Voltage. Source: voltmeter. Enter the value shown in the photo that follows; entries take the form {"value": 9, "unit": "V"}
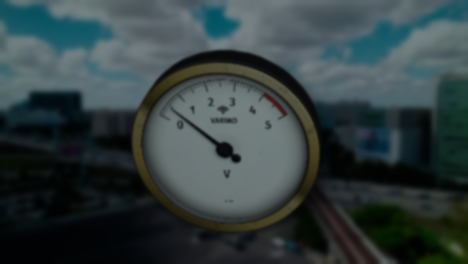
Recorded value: {"value": 0.5, "unit": "V"}
